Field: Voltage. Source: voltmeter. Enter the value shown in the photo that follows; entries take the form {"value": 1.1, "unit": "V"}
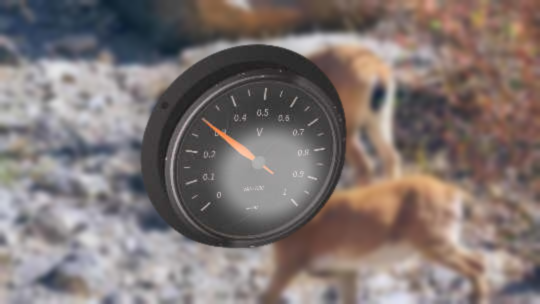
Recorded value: {"value": 0.3, "unit": "V"}
